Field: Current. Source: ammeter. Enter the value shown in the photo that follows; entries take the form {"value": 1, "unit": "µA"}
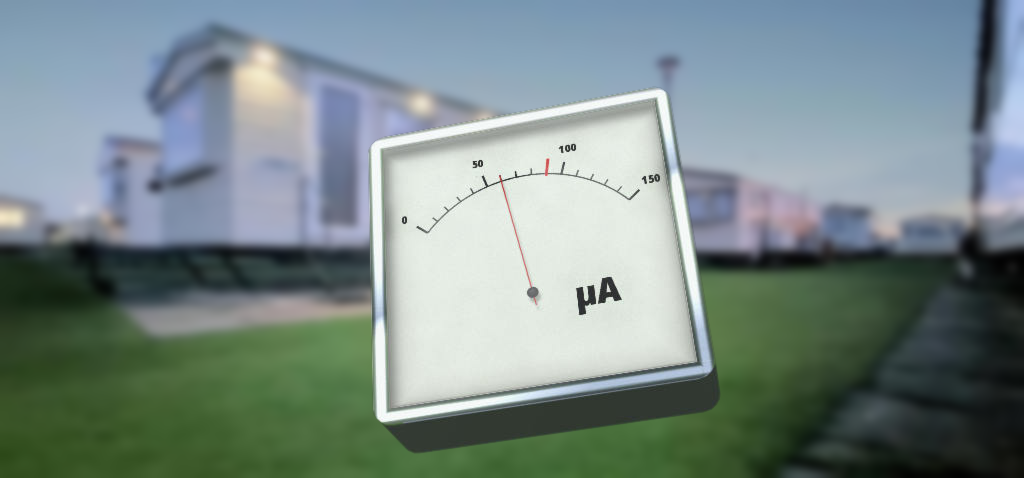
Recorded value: {"value": 60, "unit": "µA"}
